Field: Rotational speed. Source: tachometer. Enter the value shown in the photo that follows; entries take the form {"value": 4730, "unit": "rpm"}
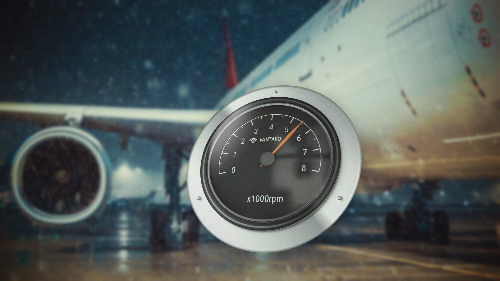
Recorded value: {"value": 5500, "unit": "rpm"}
